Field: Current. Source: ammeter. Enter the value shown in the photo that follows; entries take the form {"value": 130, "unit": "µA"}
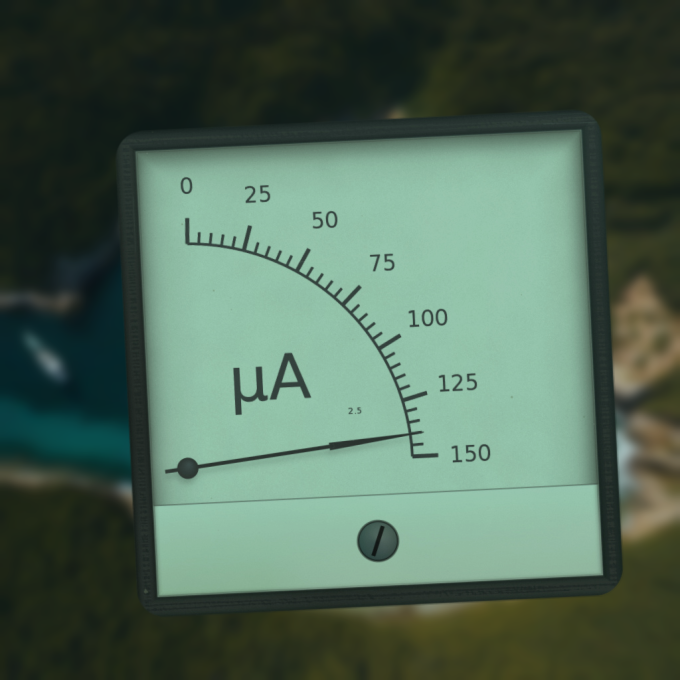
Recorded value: {"value": 140, "unit": "µA"}
